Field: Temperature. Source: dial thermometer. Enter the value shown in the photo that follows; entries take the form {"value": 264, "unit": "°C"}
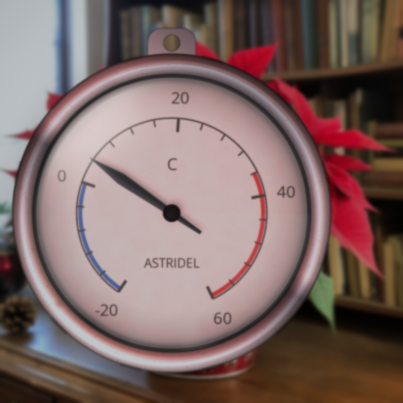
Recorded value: {"value": 4, "unit": "°C"}
